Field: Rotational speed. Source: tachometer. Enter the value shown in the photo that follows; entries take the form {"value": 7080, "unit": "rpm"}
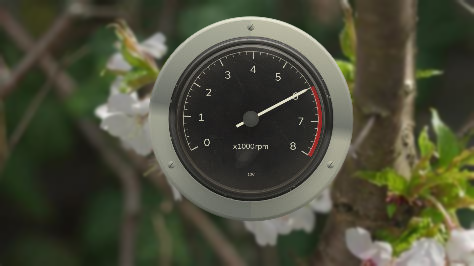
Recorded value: {"value": 6000, "unit": "rpm"}
